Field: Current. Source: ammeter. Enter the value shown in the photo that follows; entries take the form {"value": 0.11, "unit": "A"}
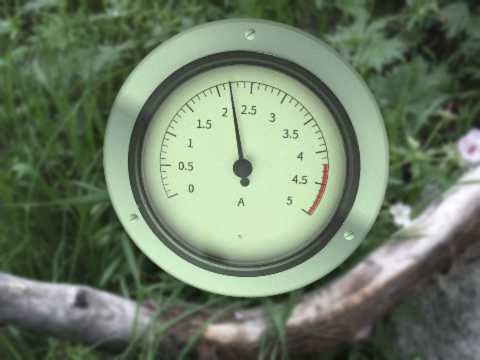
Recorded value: {"value": 2.2, "unit": "A"}
